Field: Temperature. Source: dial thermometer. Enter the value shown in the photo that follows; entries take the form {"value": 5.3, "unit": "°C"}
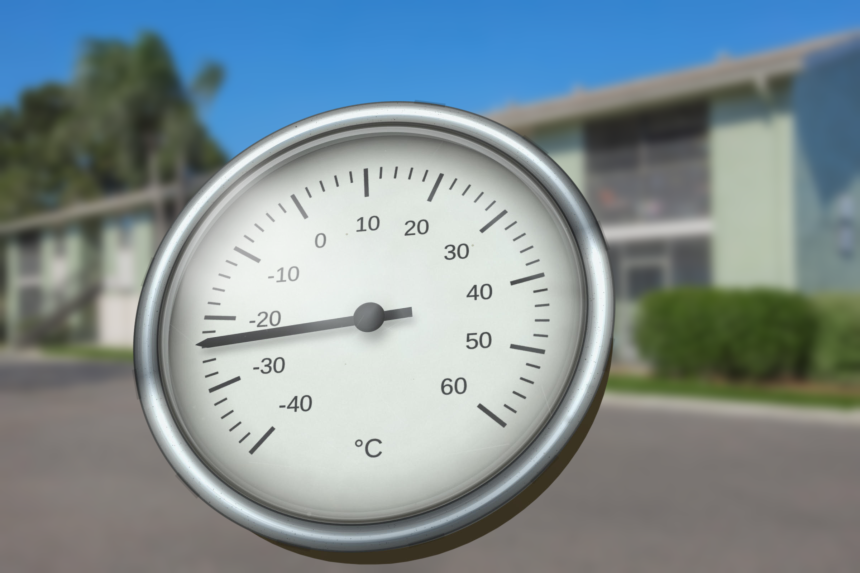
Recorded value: {"value": -24, "unit": "°C"}
